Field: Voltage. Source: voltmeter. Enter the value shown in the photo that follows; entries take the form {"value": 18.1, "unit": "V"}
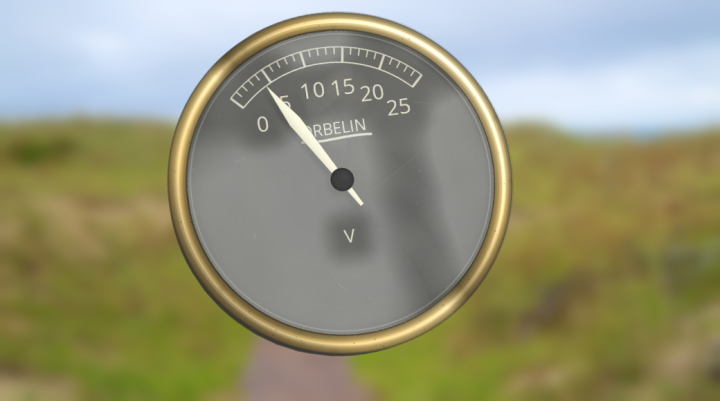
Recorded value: {"value": 4, "unit": "V"}
